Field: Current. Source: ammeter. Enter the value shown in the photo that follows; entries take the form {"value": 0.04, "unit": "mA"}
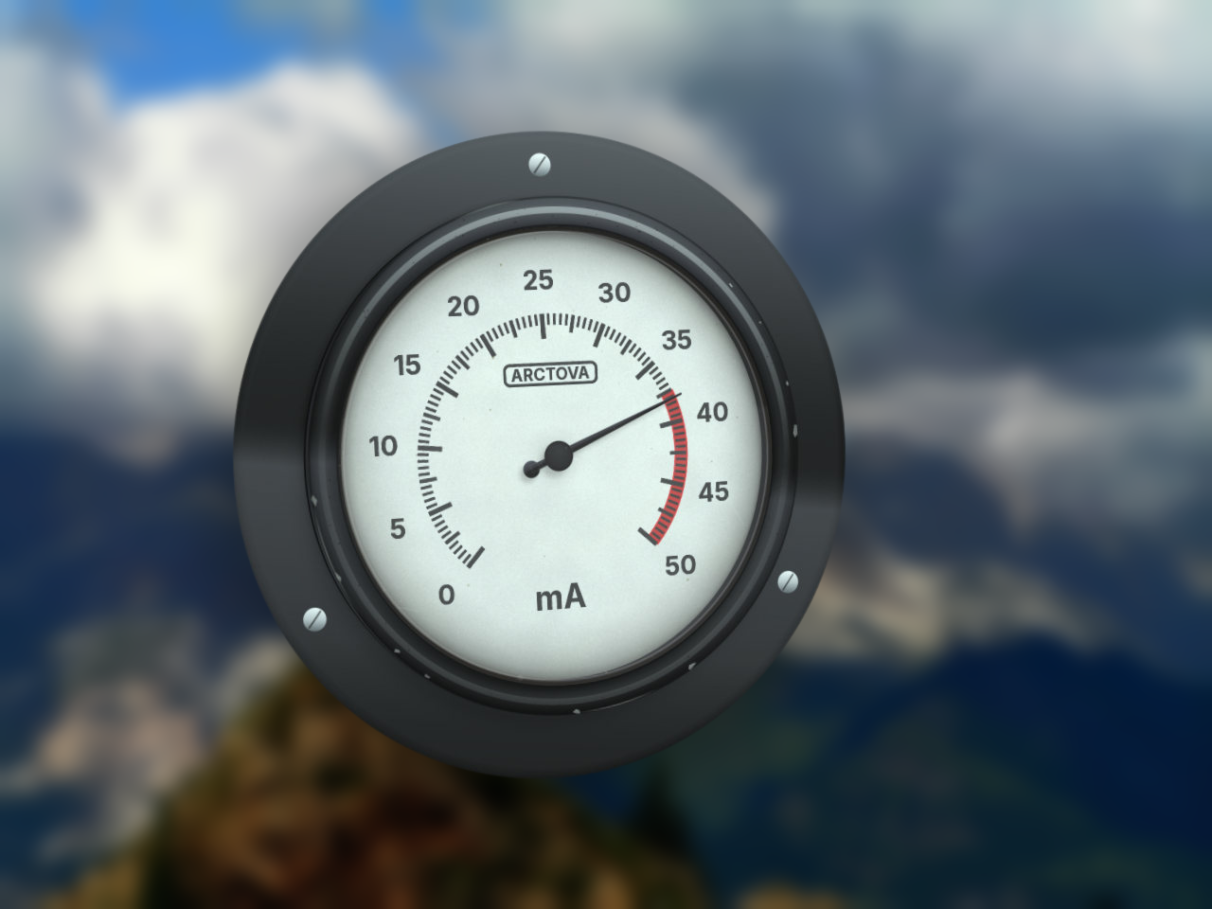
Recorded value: {"value": 38, "unit": "mA"}
